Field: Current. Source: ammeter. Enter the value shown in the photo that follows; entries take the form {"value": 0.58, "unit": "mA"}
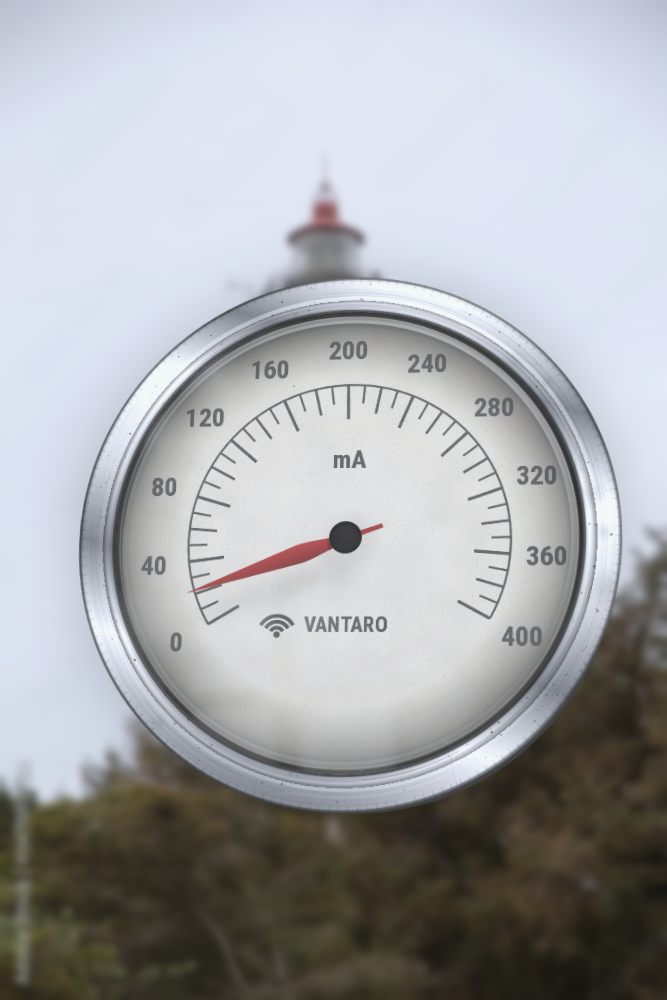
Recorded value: {"value": 20, "unit": "mA"}
